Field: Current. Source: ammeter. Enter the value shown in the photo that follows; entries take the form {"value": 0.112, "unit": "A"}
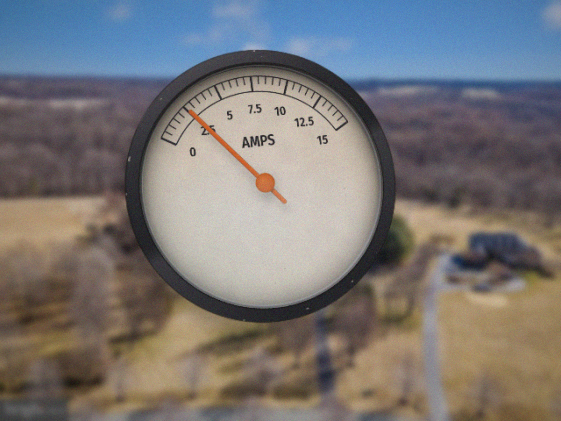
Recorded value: {"value": 2.5, "unit": "A"}
